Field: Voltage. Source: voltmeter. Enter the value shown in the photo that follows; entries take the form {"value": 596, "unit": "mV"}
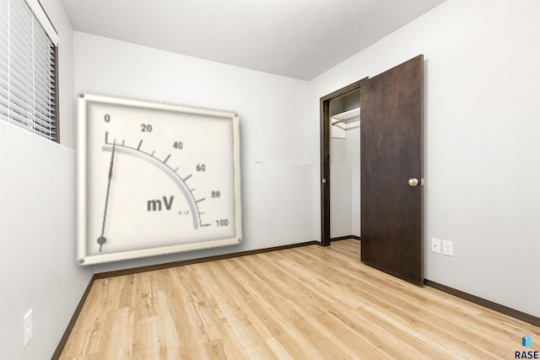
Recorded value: {"value": 5, "unit": "mV"}
